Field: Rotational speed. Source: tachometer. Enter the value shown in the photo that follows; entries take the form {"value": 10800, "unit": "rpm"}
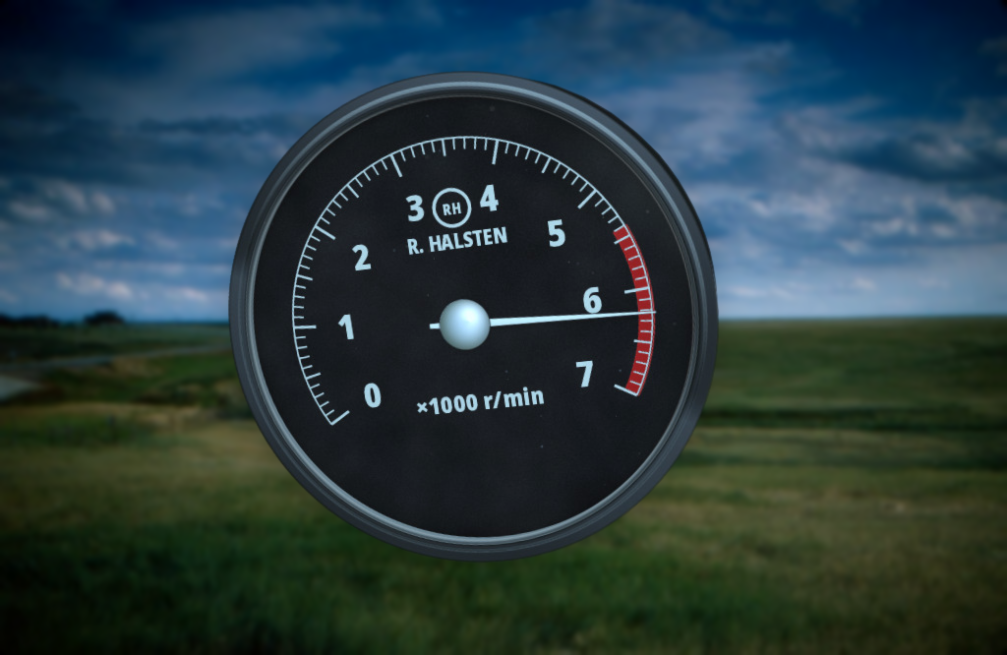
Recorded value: {"value": 6200, "unit": "rpm"}
